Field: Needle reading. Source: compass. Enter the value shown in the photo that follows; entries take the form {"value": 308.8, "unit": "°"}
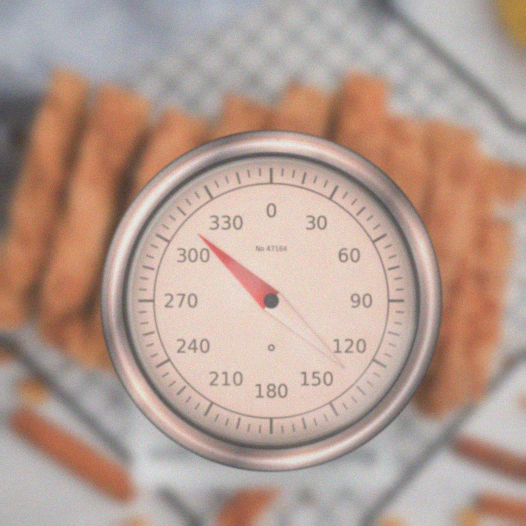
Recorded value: {"value": 312.5, "unit": "°"}
